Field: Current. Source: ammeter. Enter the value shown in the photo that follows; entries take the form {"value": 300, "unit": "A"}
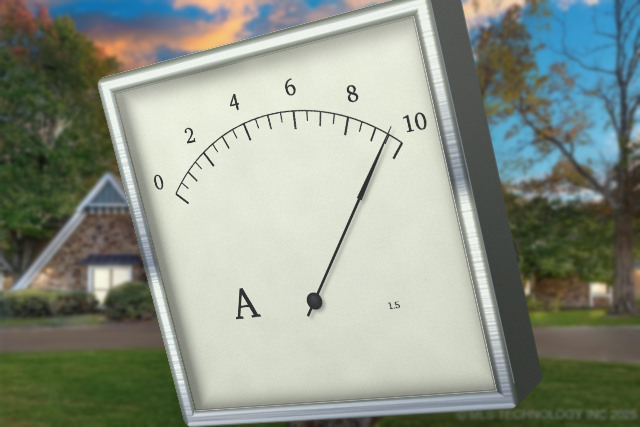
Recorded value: {"value": 9.5, "unit": "A"}
